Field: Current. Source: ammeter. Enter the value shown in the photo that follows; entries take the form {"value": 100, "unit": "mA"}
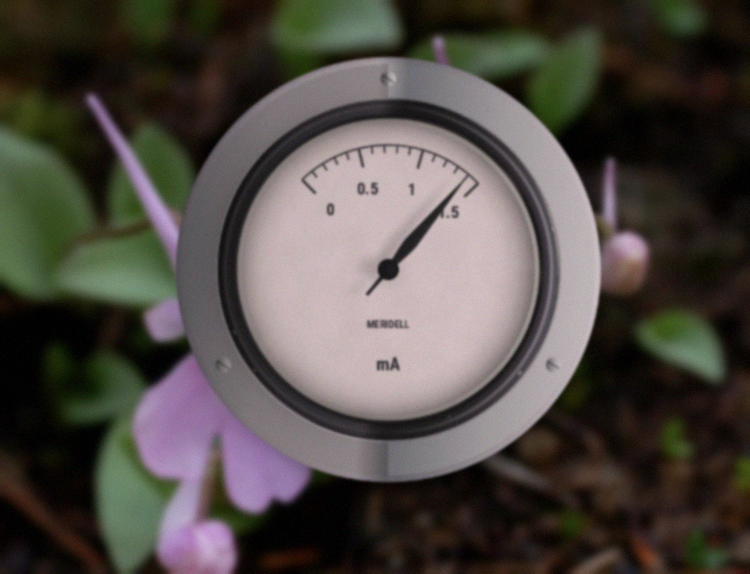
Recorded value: {"value": 1.4, "unit": "mA"}
